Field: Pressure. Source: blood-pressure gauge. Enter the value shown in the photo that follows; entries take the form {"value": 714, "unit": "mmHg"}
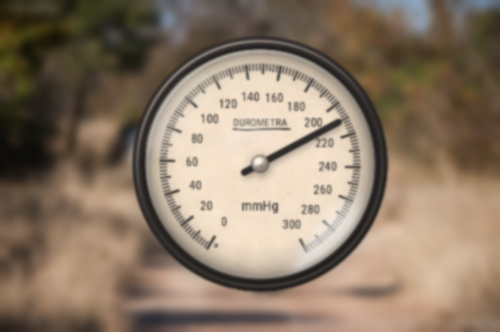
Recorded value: {"value": 210, "unit": "mmHg"}
